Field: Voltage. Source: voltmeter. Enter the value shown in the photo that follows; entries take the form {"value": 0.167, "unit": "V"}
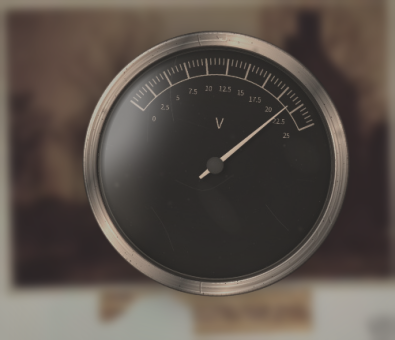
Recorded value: {"value": 21.5, "unit": "V"}
